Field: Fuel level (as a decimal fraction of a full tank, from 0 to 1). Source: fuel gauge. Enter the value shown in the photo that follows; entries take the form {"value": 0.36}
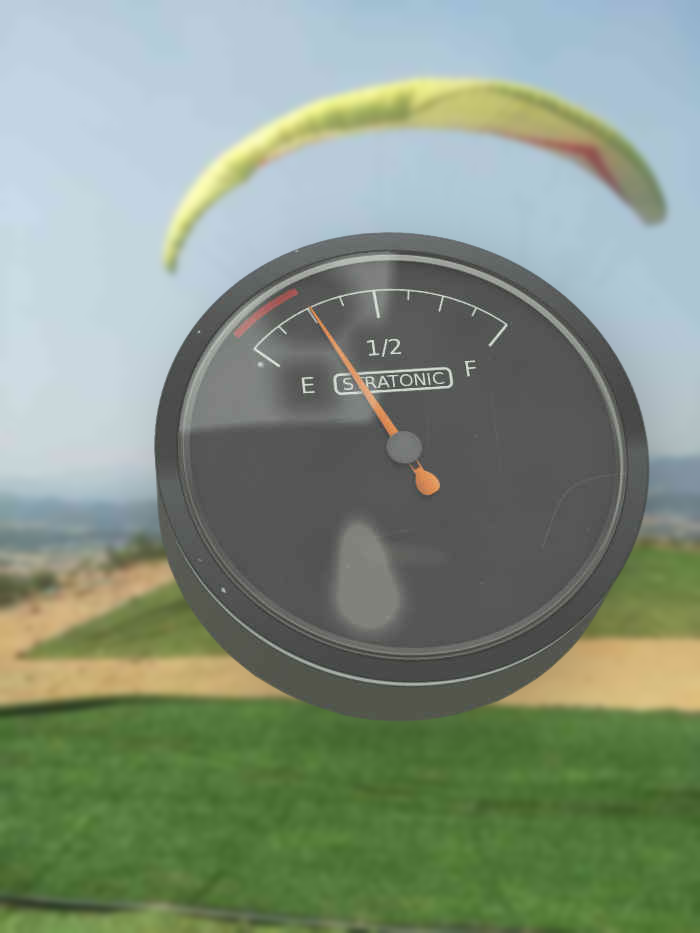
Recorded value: {"value": 0.25}
